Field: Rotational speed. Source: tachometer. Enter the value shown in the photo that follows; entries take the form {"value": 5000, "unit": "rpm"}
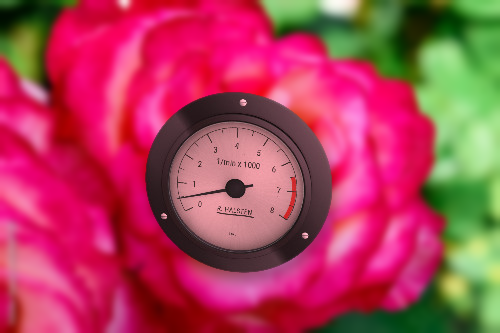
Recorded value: {"value": 500, "unit": "rpm"}
